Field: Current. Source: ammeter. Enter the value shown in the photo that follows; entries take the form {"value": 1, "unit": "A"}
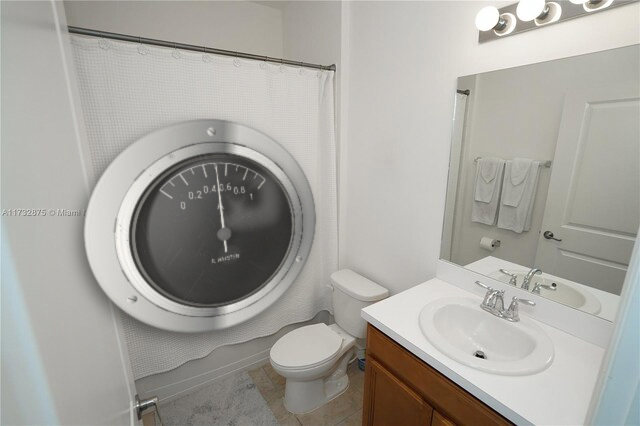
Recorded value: {"value": 0.5, "unit": "A"}
